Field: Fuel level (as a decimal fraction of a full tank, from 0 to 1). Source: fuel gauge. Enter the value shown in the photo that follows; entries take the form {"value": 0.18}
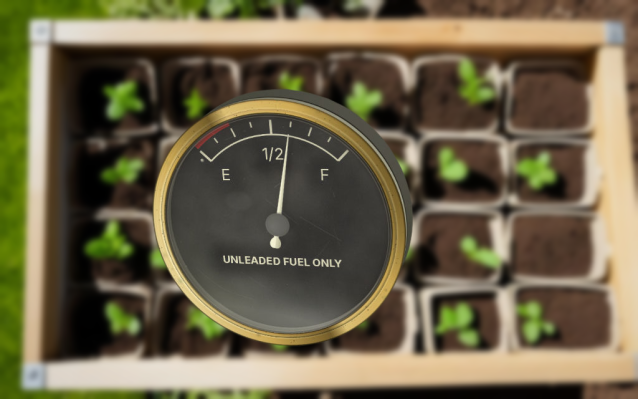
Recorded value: {"value": 0.625}
